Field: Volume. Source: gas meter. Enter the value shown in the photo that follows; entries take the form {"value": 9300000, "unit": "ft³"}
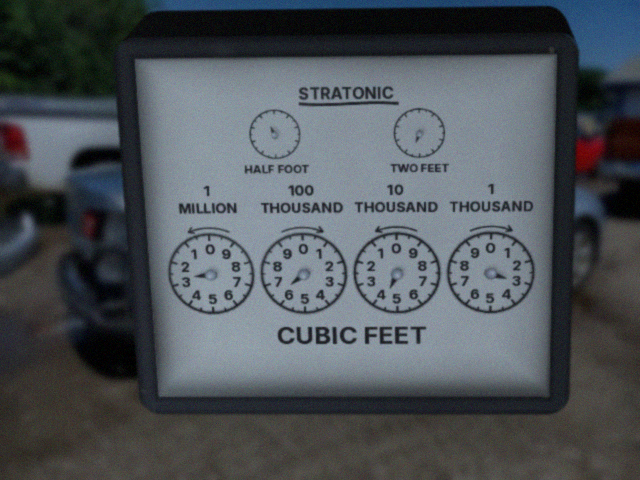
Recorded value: {"value": 264300, "unit": "ft³"}
